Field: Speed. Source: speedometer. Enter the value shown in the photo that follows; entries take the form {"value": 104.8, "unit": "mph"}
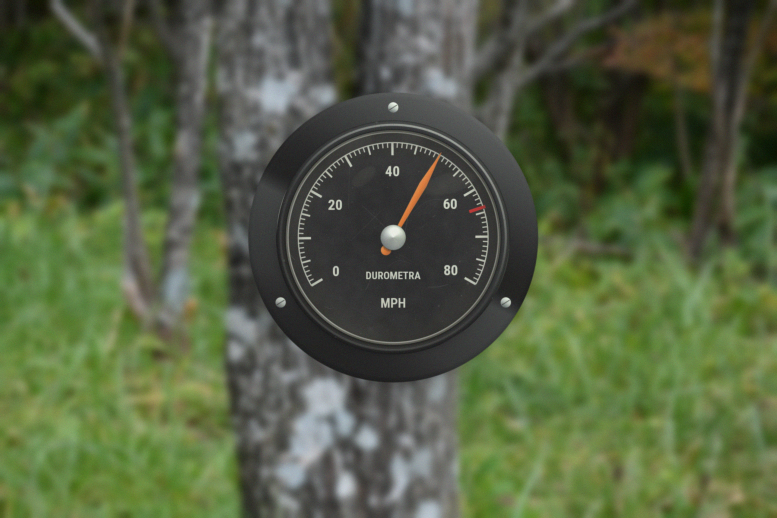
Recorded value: {"value": 50, "unit": "mph"}
